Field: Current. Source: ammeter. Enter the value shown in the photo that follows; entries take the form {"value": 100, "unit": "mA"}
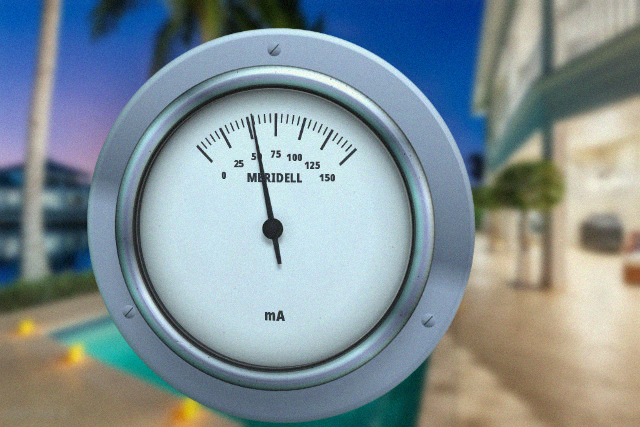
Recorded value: {"value": 55, "unit": "mA"}
